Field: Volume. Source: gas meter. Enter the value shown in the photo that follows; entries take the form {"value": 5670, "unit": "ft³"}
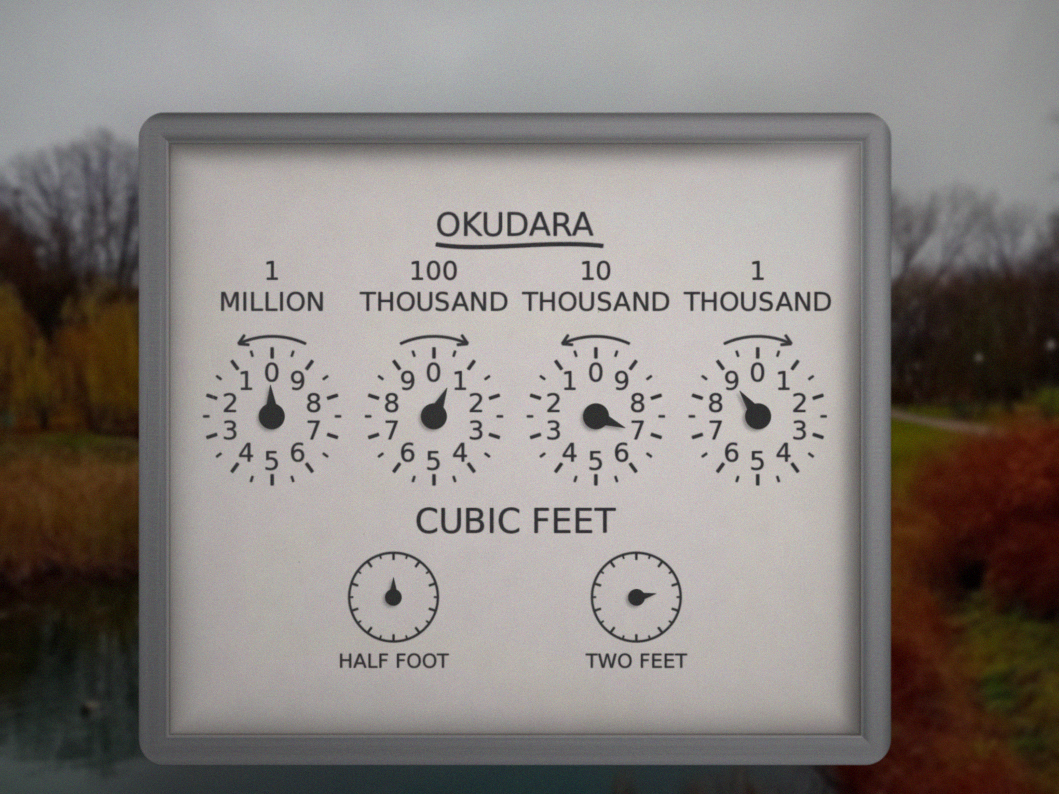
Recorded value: {"value": 6900, "unit": "ft³"}
